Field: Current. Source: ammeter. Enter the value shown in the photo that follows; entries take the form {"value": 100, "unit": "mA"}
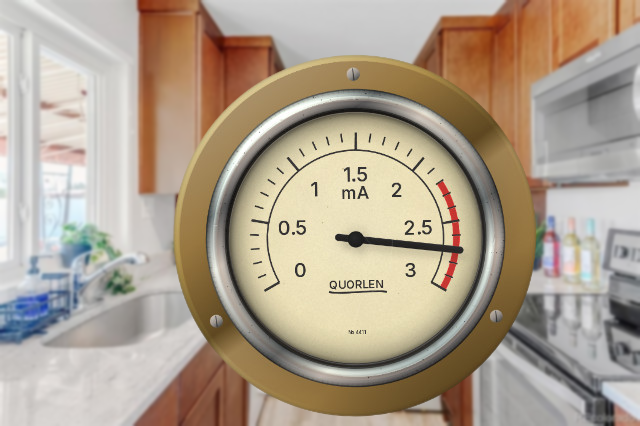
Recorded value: {"value": 2.7, "unit": "mA"}
